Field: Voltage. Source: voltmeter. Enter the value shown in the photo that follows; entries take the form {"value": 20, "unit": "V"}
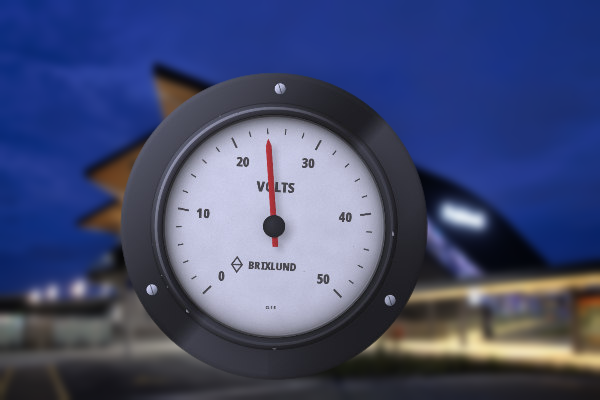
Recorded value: {"value": 24, "unit": "V"}
